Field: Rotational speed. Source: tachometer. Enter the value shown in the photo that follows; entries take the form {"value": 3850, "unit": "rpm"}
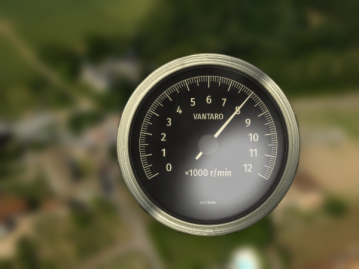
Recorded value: {"value": 8000, "unit": "rpm"}
